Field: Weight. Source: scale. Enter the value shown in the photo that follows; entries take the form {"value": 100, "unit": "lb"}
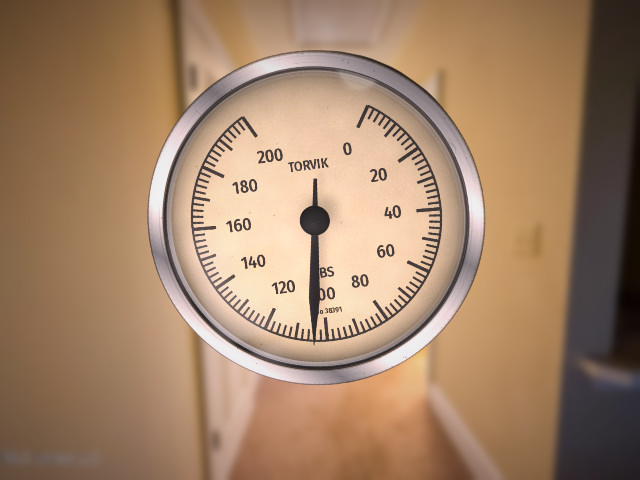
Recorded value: {"value": 104, "unit": "lb"}
